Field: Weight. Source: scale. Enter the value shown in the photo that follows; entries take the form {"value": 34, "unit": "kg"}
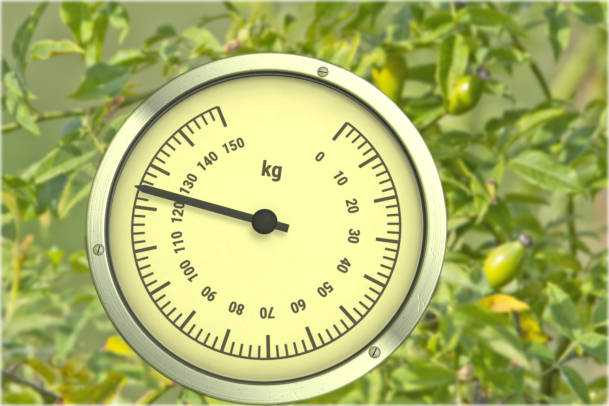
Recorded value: {"value": 124, "unit": "kg"}
